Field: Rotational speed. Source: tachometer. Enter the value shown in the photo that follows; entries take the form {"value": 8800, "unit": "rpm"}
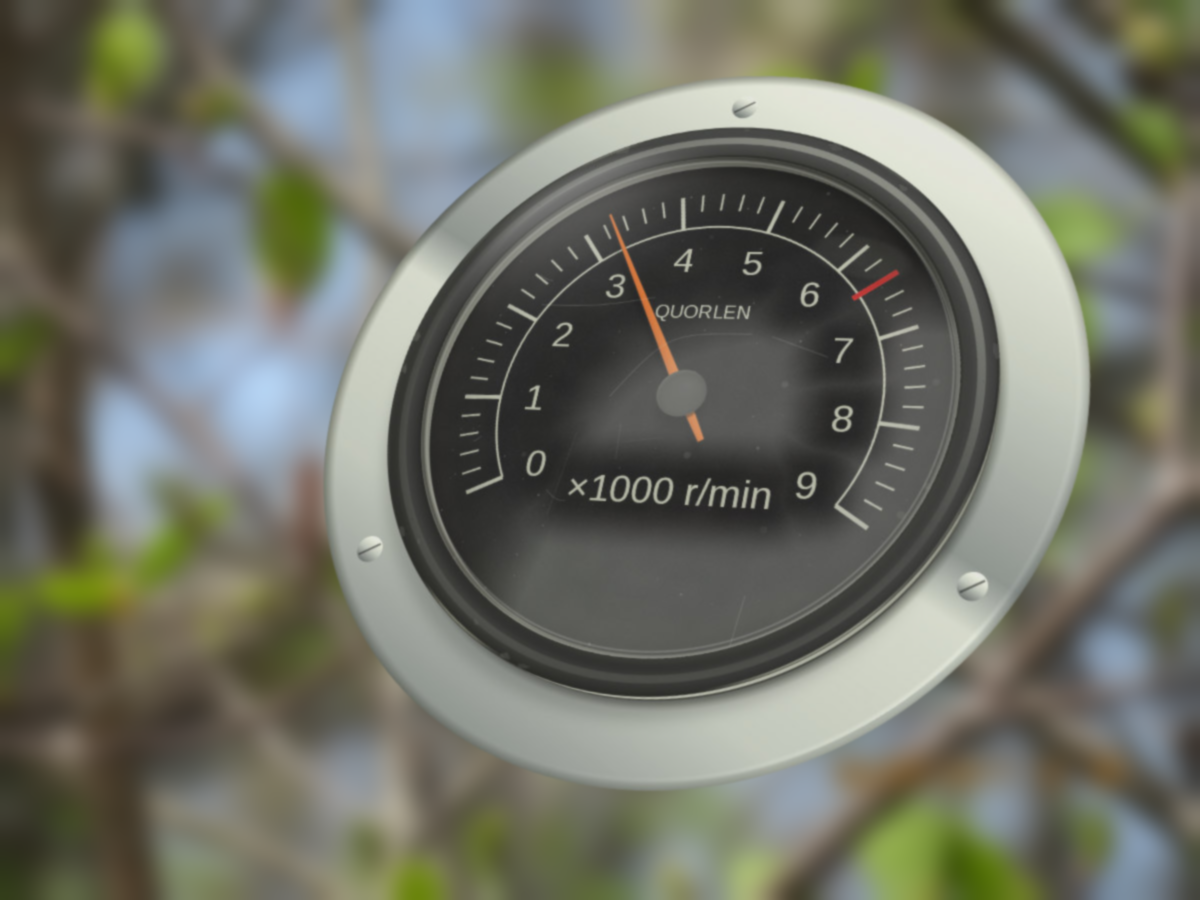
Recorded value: {"value": 3300, "unit": "rpm"}
